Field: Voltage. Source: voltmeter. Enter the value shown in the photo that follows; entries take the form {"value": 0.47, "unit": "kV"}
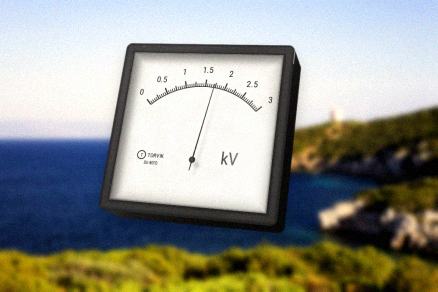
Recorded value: {"value": 1.75, "unit": "kV"}
